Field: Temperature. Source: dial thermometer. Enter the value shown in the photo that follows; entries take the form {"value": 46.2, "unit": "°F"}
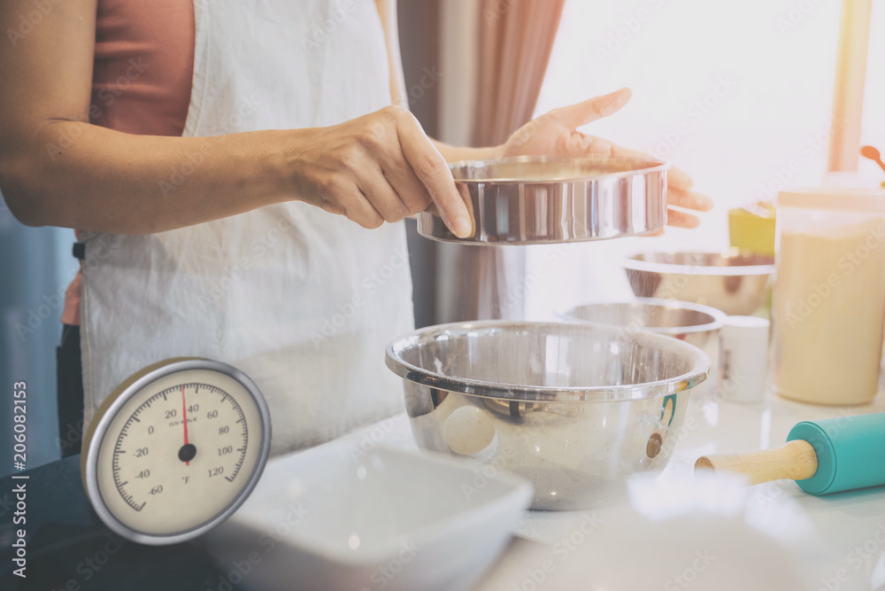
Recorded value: {"value": 30, "unit": "°F"}
